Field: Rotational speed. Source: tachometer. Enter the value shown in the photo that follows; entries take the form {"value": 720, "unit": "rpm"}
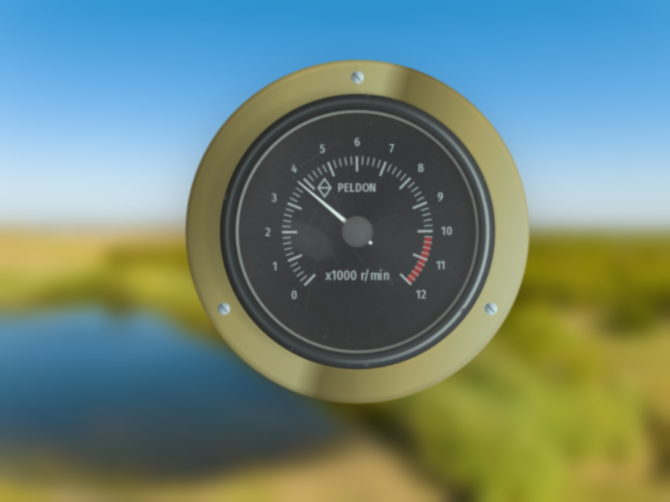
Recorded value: {"value": 3800, "unit": "rpm"}
